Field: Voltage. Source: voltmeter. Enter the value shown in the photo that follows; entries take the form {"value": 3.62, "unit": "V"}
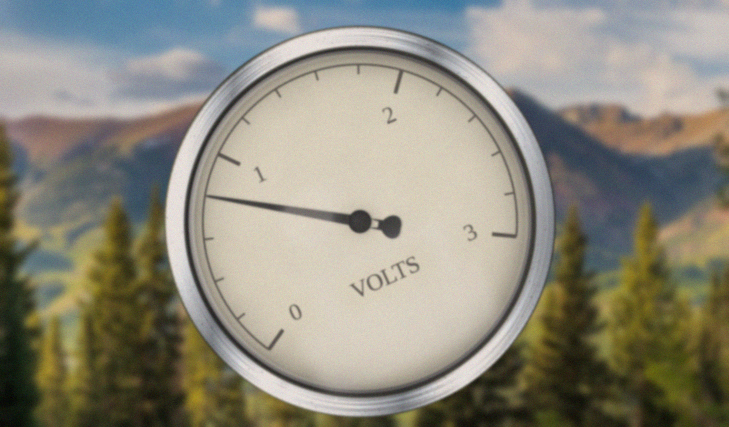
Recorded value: {"value": 0.8, "unit": "V"}
